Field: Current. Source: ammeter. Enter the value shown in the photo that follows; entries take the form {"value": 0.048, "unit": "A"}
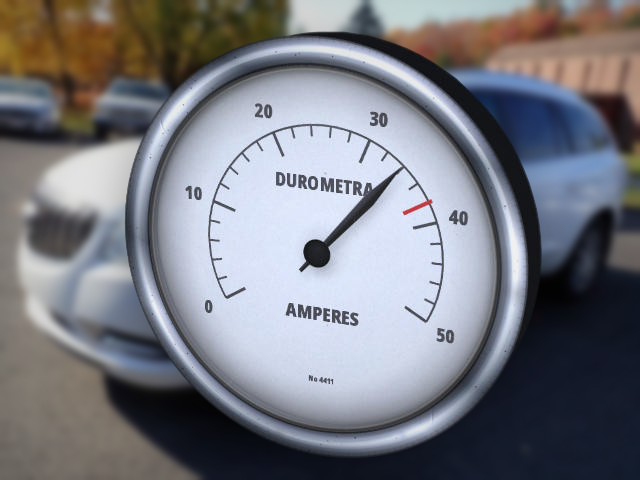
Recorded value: {"value": 34, "unit": "A"}
